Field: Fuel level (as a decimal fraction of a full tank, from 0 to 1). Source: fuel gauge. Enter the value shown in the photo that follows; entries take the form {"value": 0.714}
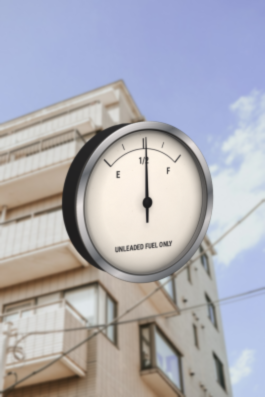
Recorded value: {"value": 0.5}
